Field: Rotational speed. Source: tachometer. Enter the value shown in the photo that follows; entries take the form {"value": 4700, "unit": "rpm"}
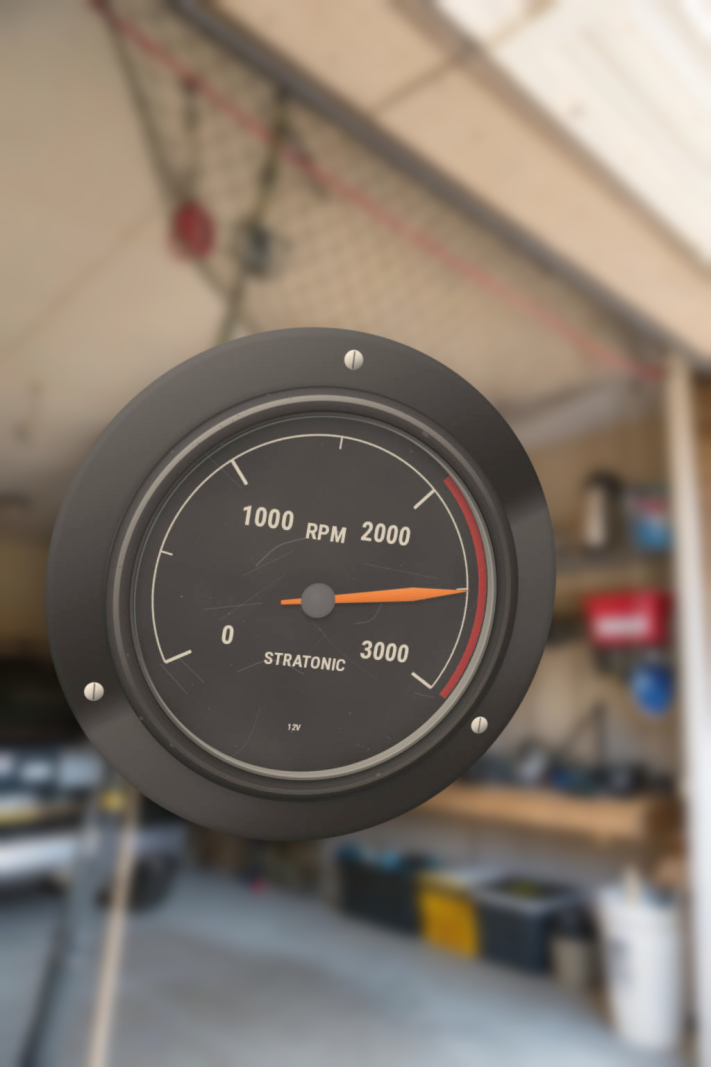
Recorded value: {"value": 2500, "unit": "rpm"}
